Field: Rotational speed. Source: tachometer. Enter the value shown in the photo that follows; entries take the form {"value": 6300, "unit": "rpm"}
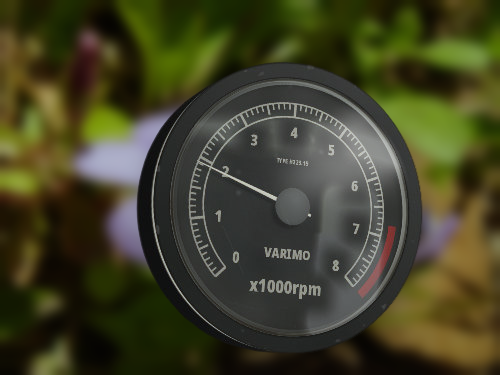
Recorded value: {"value": 1900, "unit": "rpm"}
